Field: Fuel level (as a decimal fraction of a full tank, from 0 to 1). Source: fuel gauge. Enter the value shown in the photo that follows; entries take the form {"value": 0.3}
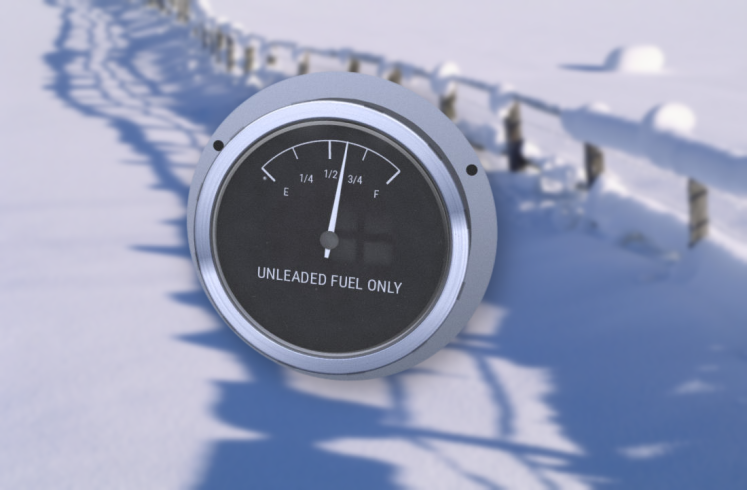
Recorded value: {"value": 0.625}
